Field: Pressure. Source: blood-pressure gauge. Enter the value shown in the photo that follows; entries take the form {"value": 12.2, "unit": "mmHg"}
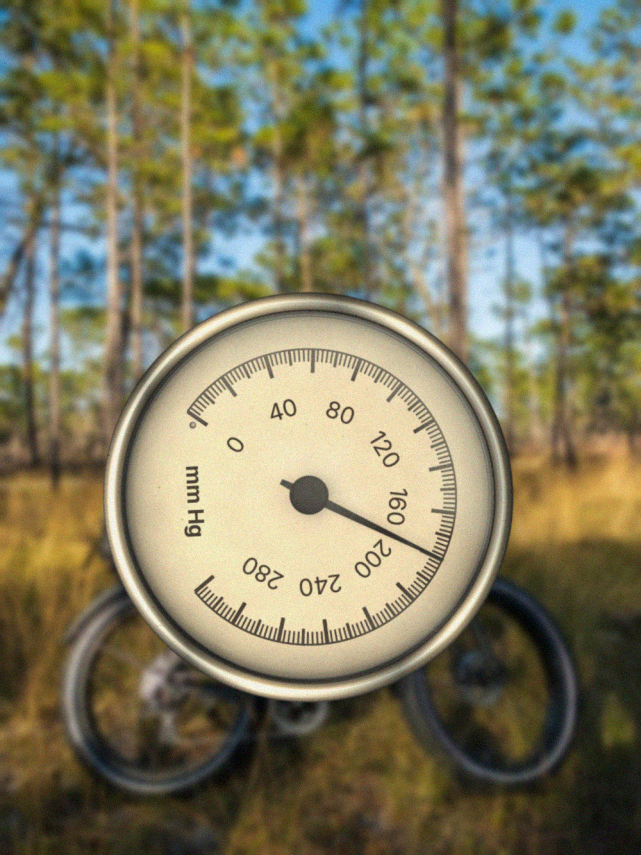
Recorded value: {"value": 180, "unit": "mmHg"}
